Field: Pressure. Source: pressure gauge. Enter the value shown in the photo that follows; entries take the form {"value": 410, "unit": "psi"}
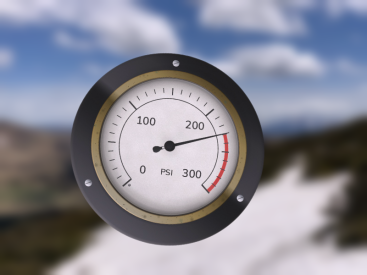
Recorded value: {"value": 230, "unit": "psi"}
